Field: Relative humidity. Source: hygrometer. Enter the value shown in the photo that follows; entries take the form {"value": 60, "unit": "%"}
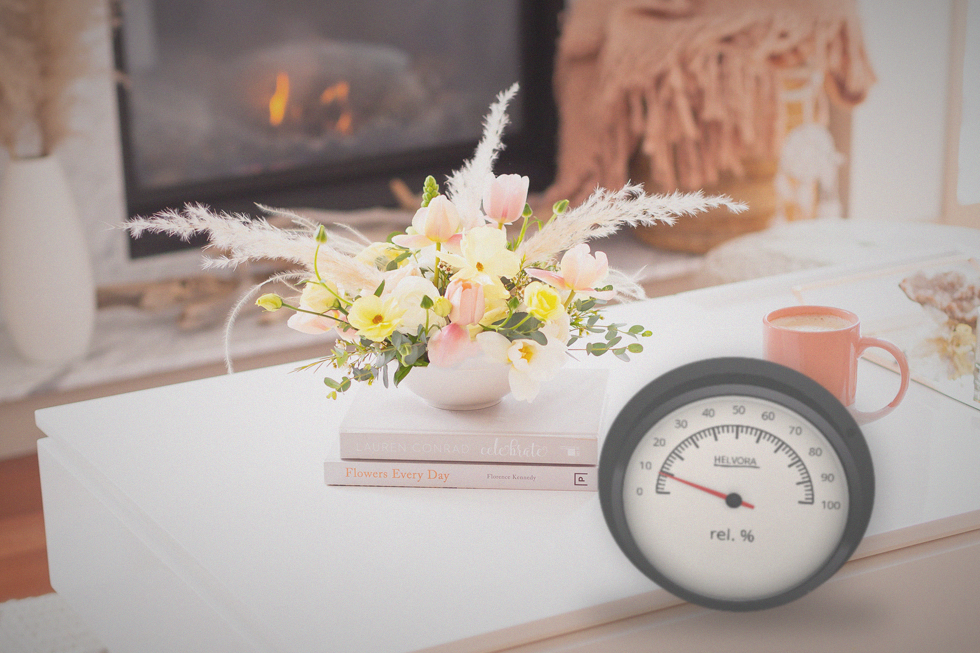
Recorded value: {"value": 10, "unit": "%"}
